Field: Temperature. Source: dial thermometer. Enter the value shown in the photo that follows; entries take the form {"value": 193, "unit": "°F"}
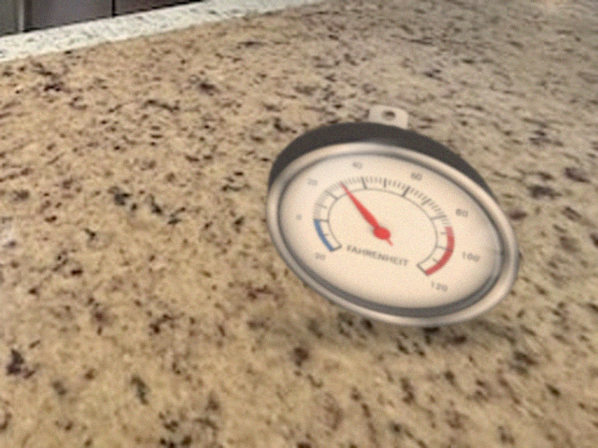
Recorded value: {"value": 30, "unit": "°F"}
